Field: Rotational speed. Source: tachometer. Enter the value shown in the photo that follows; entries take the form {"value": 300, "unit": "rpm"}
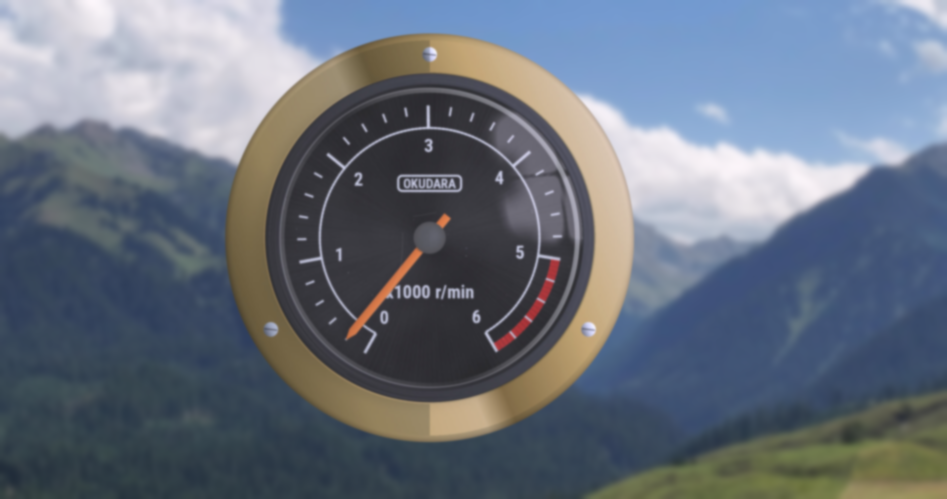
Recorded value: {"value": 200, "unit": "rpm"}
